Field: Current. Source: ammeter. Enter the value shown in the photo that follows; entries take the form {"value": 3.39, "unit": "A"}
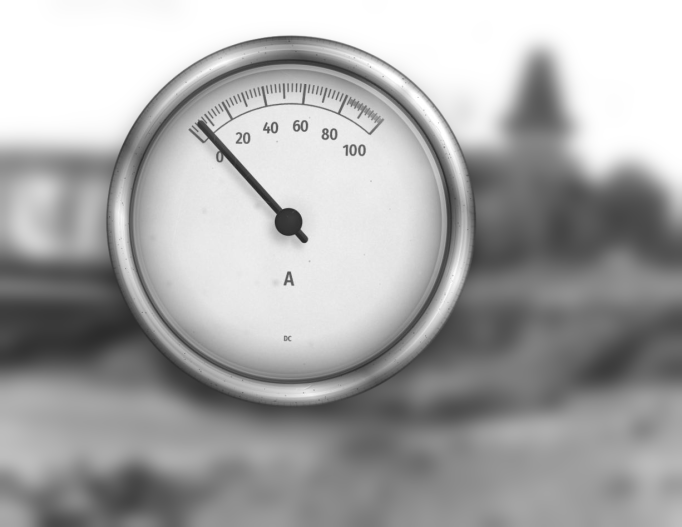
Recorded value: {"value": 6, "unit": "A"}
